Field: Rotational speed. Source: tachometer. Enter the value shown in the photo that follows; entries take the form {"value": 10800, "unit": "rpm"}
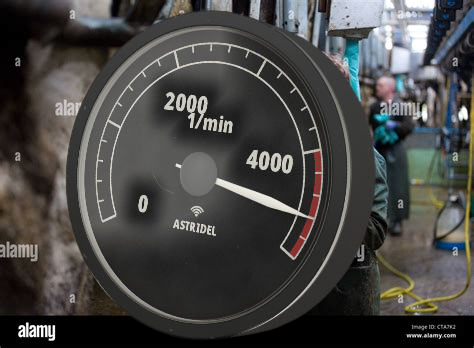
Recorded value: {"value": 4600, "unit": "rpm"}
